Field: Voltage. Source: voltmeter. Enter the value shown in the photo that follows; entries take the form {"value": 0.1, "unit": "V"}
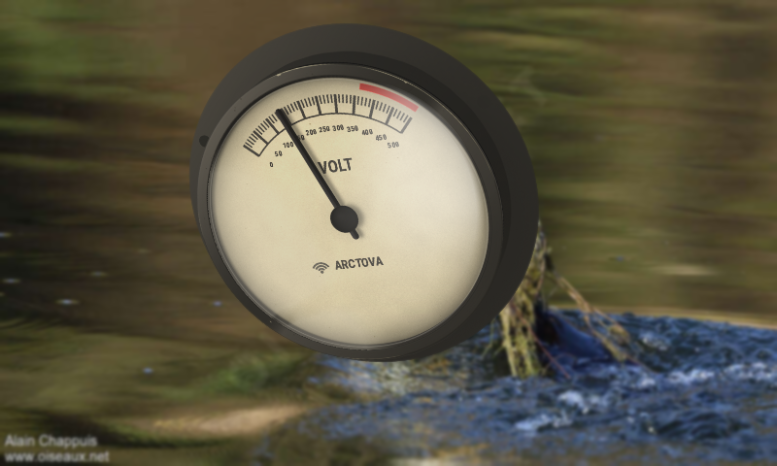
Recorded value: {"value": 150, "unit": "V"}
